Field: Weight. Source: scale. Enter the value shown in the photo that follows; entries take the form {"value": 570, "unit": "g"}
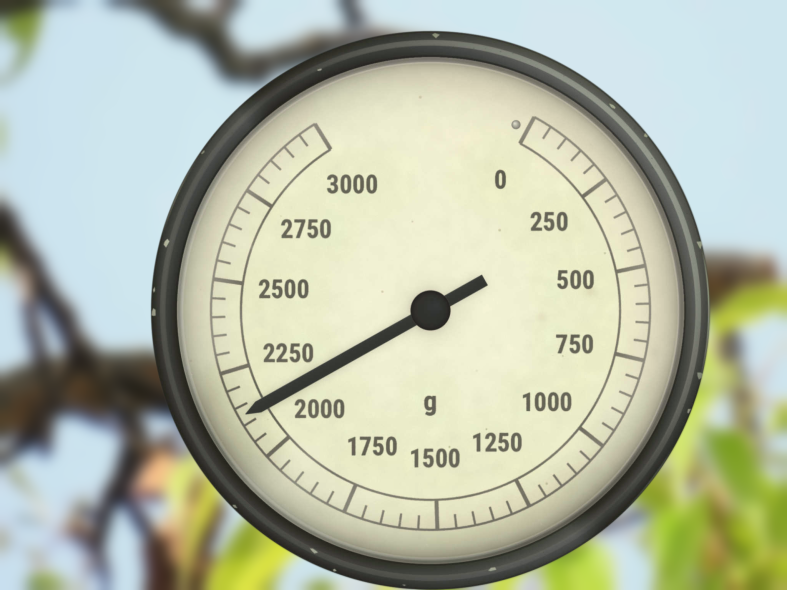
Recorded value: {"value": 2125, "unit": "g"}
